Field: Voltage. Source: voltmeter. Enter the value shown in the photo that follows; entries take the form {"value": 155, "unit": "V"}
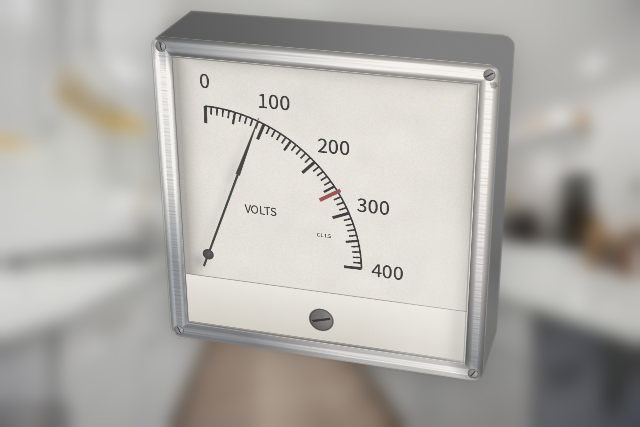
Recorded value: {"value": 90, "unit": "V"}
